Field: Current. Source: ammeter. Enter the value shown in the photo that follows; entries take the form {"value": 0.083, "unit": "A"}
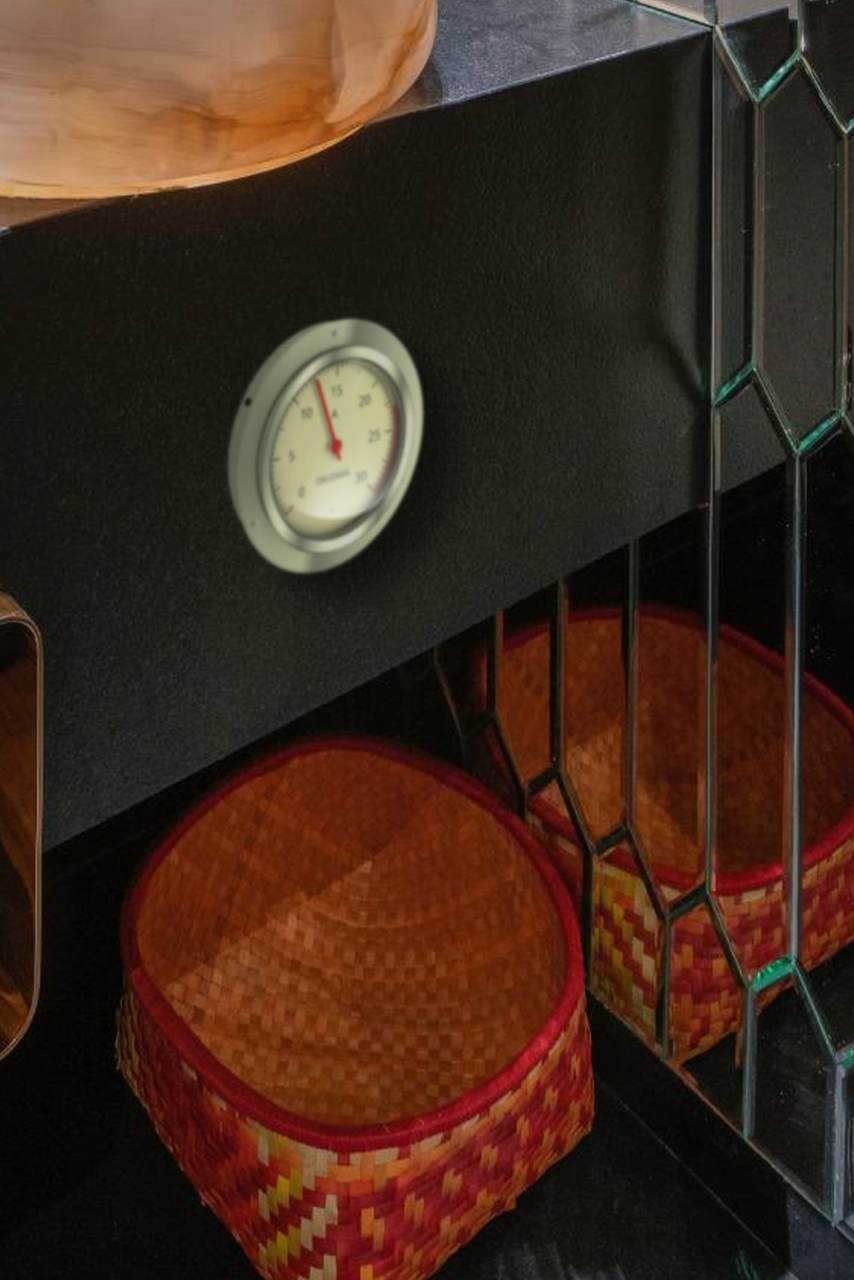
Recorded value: {"value": 12.5, "unit": "A"}
